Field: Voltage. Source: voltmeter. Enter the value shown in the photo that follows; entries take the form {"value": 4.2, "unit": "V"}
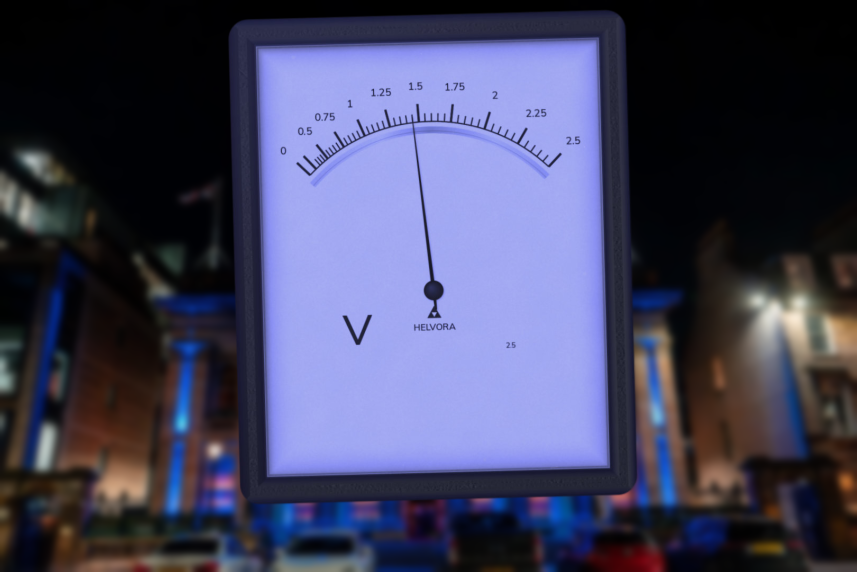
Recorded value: {"value": 1.45, "unit": "V"}
